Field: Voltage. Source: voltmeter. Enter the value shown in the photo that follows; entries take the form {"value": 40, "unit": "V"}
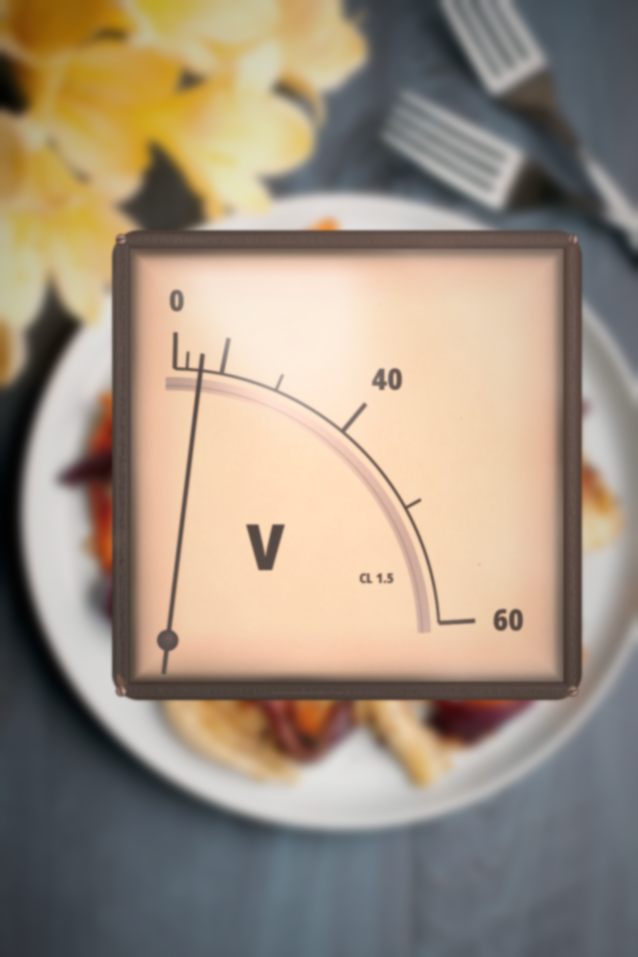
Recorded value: {"value": 15, "unit": "V"}
